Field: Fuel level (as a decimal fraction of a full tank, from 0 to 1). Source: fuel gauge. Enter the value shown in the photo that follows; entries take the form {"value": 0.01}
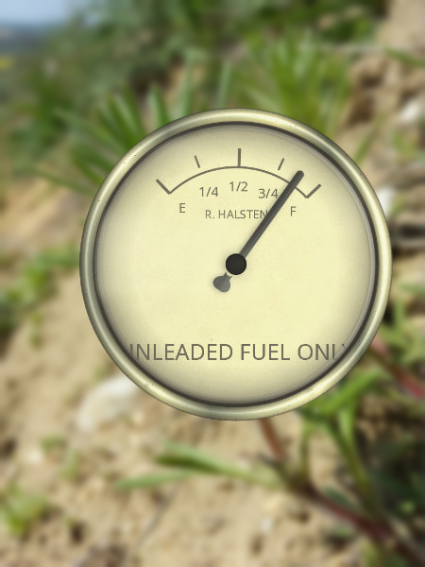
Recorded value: {"value": 0.875}
